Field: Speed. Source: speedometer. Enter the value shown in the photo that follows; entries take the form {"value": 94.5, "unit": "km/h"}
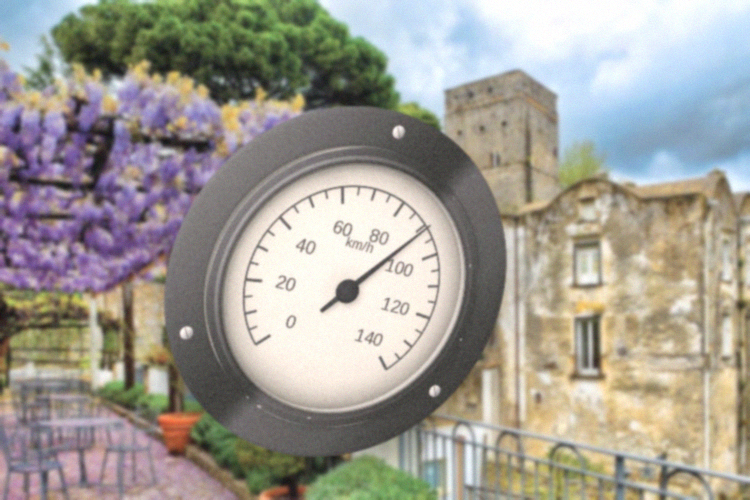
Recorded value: {"value": 90, "unit": "km/h"}
